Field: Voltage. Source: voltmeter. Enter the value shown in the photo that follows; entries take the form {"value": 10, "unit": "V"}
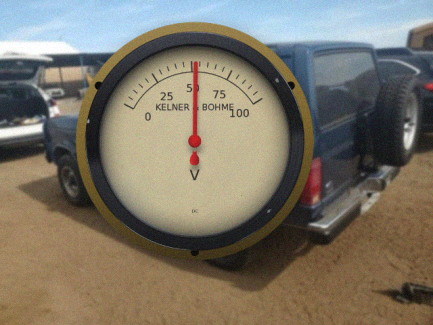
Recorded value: {"value": 52.5, "unit": "V"}
